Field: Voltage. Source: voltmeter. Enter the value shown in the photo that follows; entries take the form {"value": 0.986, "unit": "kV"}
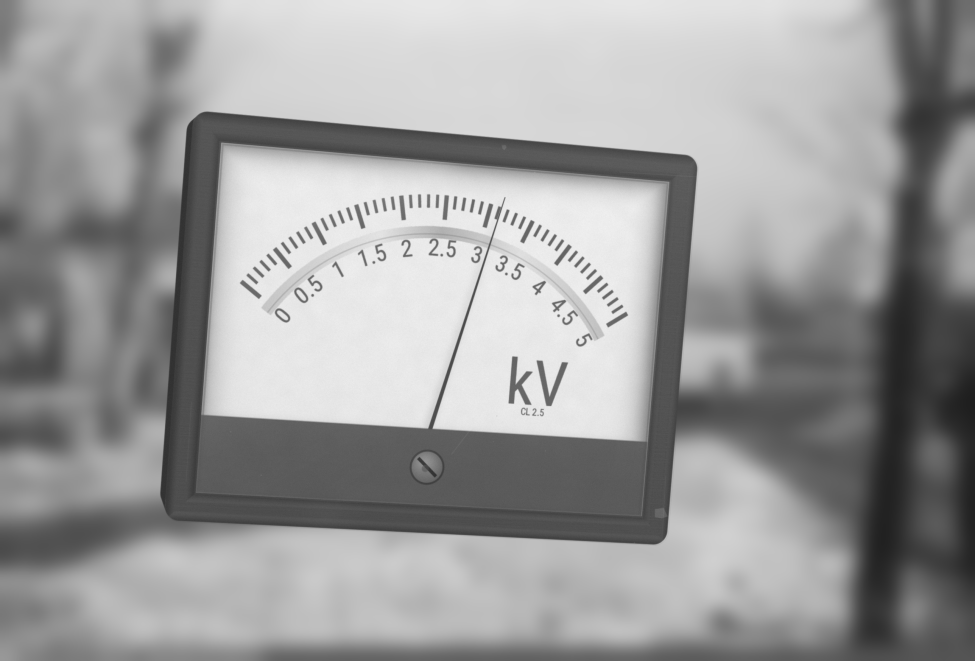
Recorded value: {"value": 3.1, "unit": "kV"}
